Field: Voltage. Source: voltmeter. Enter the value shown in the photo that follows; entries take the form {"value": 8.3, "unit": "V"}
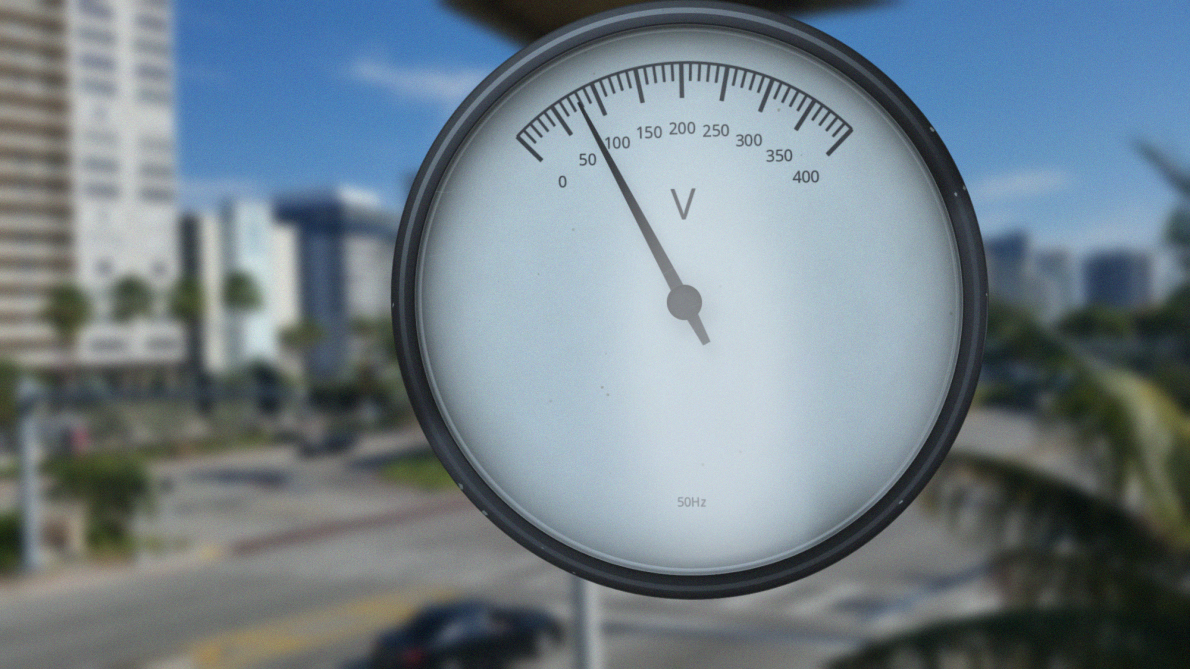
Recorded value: {"value": 80, "unit": "V"}
